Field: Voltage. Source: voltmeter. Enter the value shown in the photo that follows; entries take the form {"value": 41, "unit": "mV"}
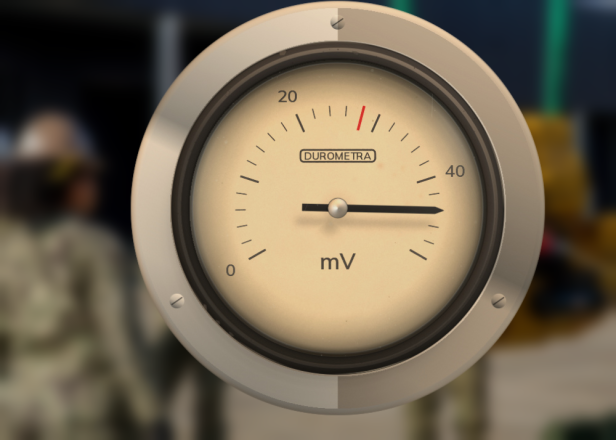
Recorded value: {"value": 44, "unit": "mV"}
